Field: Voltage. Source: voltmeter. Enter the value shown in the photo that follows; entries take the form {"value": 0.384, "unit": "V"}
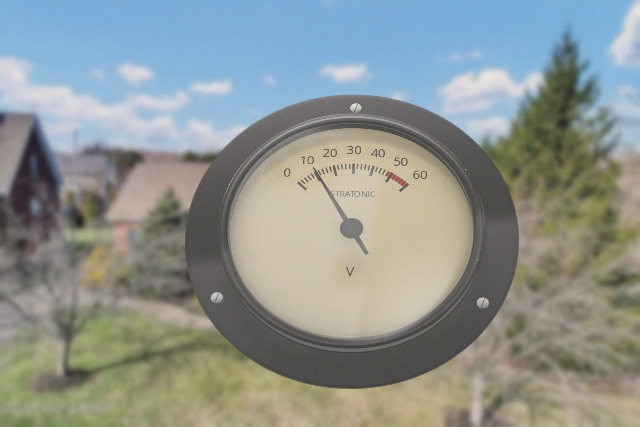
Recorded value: {"value": 10, "unit": "V"}
